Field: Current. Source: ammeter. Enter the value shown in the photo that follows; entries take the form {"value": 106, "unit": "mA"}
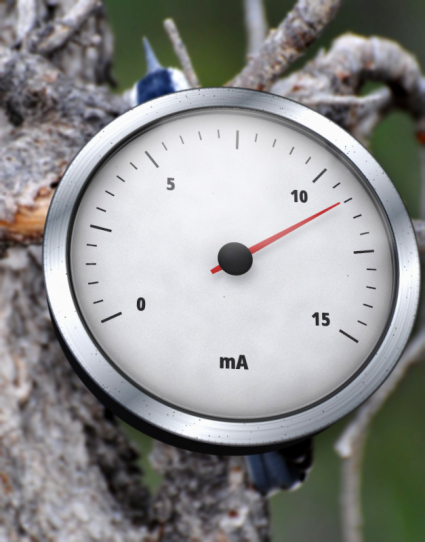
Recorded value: {"value": 11, "unit": "mA"}
